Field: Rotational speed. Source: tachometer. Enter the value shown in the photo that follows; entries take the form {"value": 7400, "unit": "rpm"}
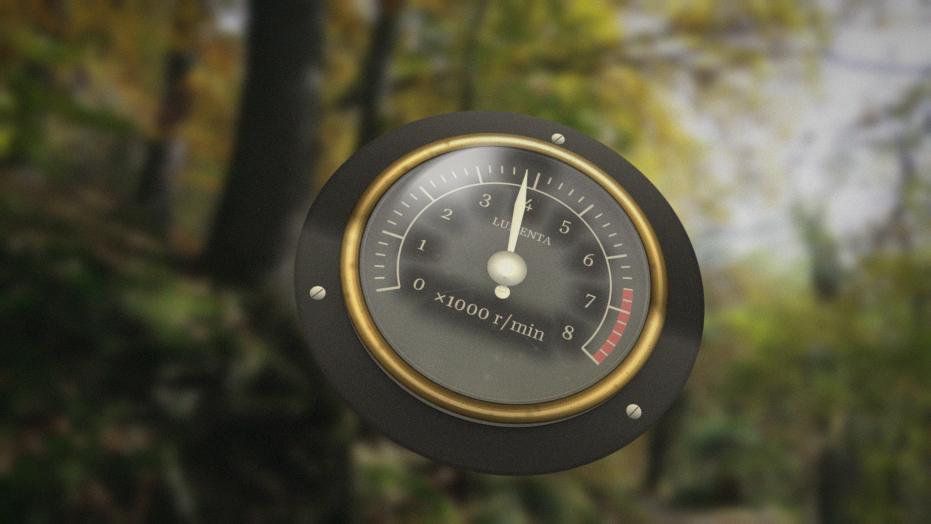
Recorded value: {"value": 3800, "unit": "rpm"}
